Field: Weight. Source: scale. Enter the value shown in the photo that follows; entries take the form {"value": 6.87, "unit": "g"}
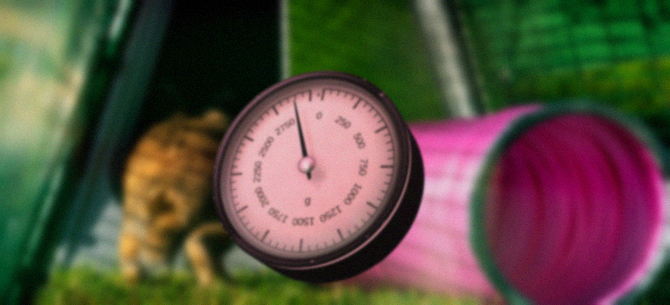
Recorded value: {"value": 2900, "unit": "g"}
